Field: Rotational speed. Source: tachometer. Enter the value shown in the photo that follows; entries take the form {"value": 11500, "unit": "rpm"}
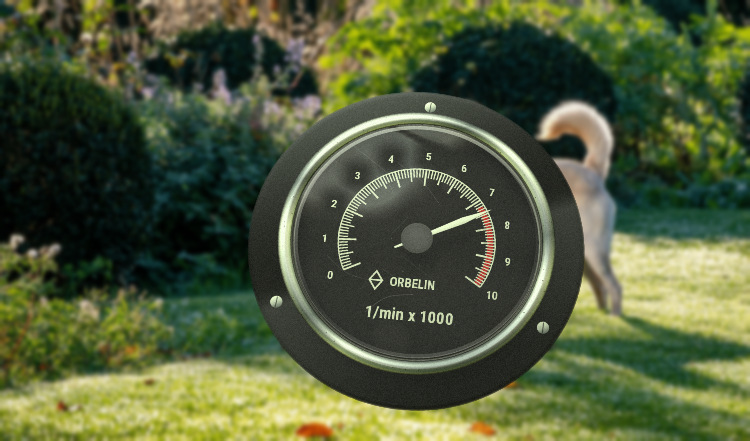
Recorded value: {"value": 7500, "unit": "rpm"}
